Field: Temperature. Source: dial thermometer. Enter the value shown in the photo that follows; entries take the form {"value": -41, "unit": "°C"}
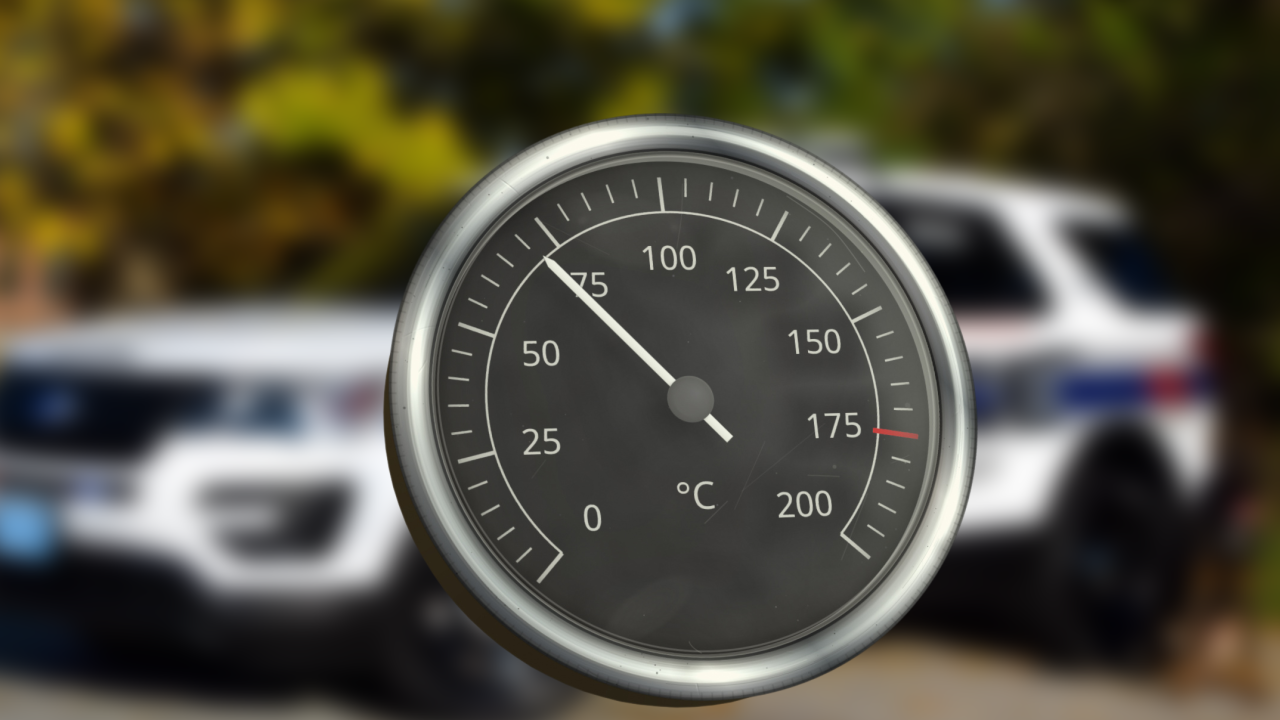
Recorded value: {"value": 70, "unit": "°C"}
